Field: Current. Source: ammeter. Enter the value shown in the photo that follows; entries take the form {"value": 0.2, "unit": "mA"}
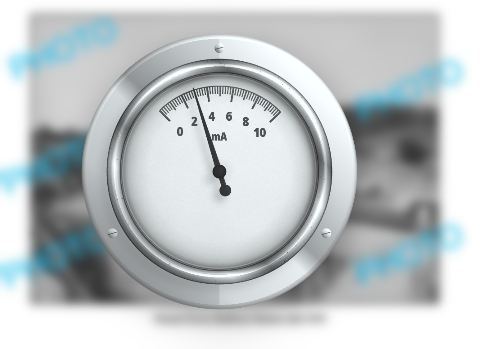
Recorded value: {"value": 3, "unit": "mA"}
